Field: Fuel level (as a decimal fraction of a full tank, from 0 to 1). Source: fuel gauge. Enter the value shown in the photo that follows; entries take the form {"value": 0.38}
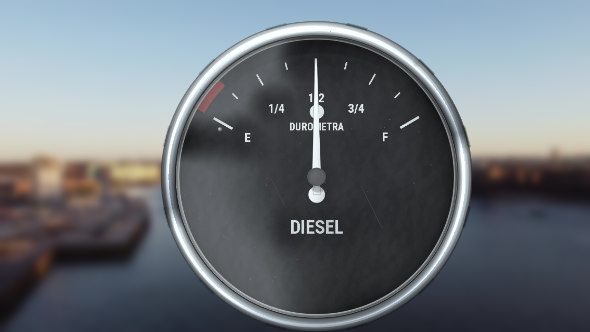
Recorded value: {"value": 0.5}
